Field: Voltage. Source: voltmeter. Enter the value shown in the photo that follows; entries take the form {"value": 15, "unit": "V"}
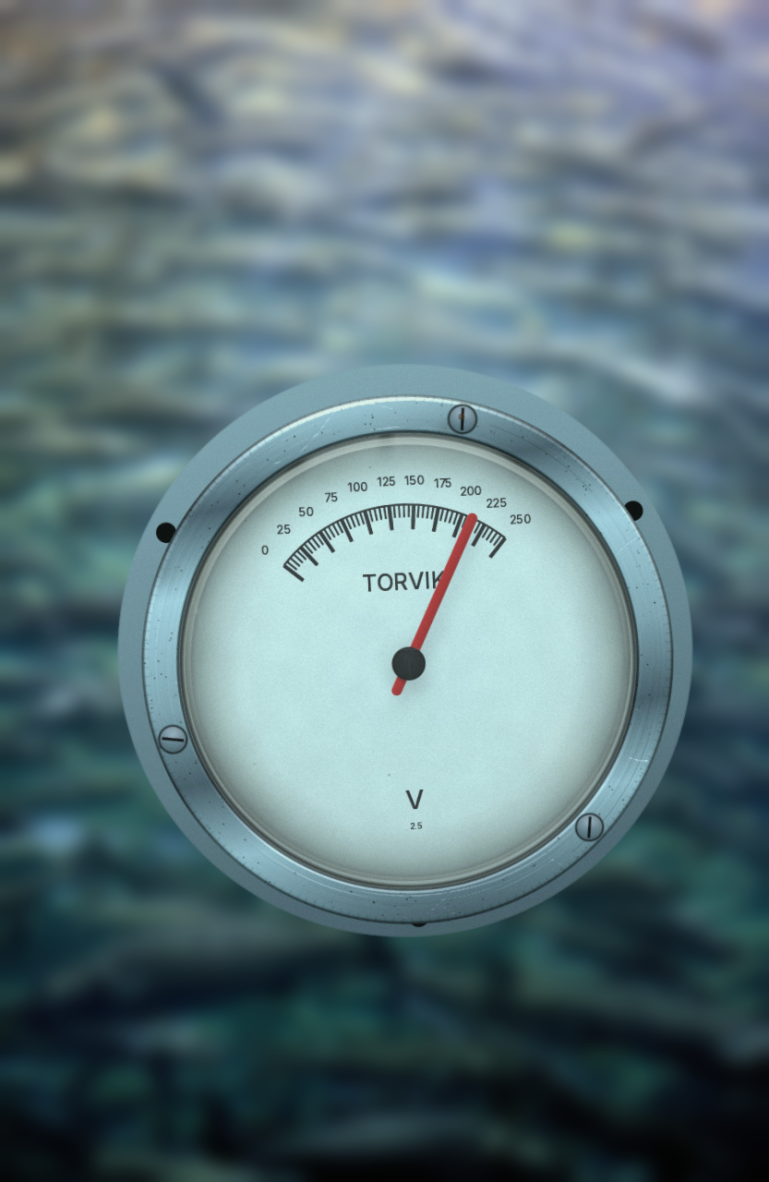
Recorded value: {"value": 210, "unit": "V"}
